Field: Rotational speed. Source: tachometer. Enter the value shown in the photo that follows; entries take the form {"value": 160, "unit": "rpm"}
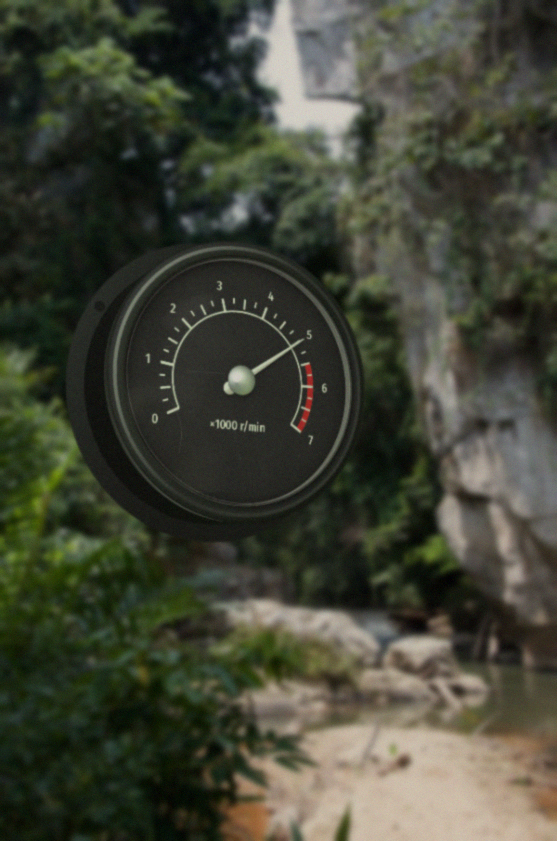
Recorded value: {"value": 5000, "unit": "rpm"}
